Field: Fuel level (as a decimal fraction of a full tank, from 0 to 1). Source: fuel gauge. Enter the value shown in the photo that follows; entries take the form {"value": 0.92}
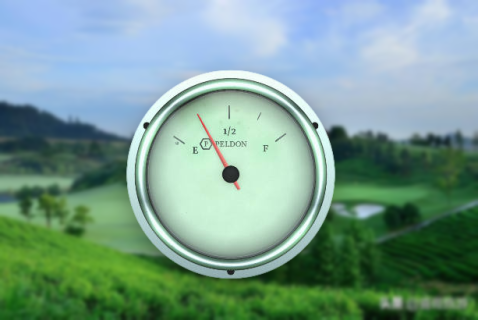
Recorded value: {"value": 0.25}
